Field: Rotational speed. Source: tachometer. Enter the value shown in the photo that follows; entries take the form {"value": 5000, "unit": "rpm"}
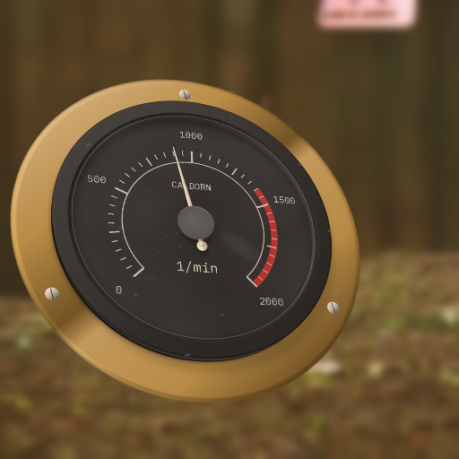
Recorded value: {"value": 900, "unit": "rpm"}
